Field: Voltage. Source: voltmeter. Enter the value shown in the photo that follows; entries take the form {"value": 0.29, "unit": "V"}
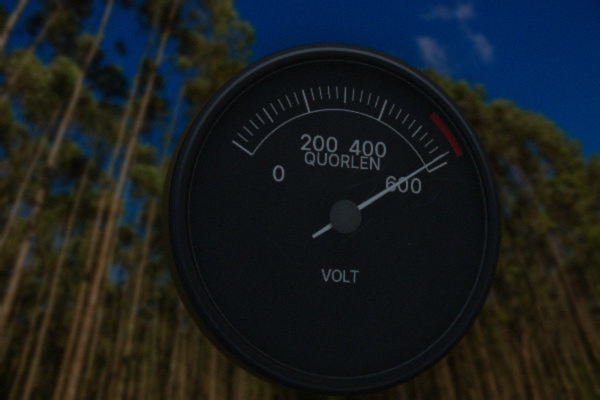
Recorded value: {"value": 580, "unit": "V"}
